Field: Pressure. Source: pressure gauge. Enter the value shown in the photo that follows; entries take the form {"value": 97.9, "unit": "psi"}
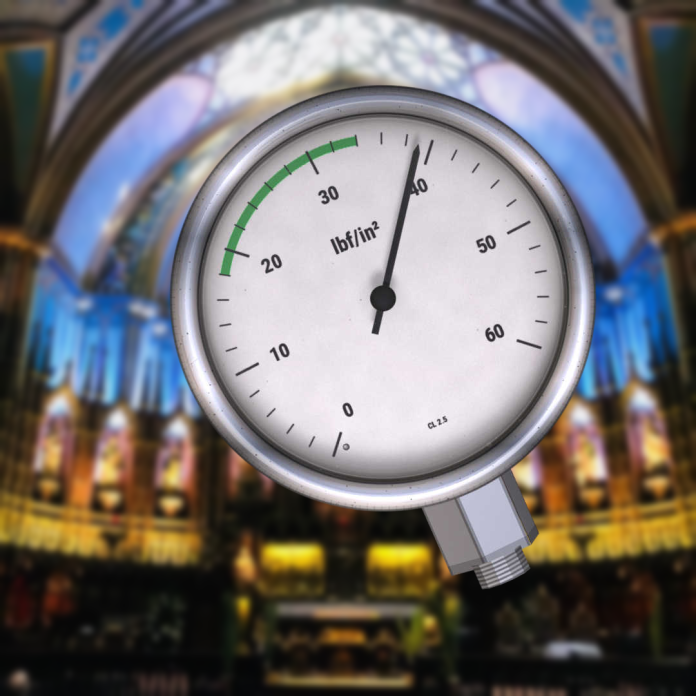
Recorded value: {"value": 39, "unit": "psi"}
